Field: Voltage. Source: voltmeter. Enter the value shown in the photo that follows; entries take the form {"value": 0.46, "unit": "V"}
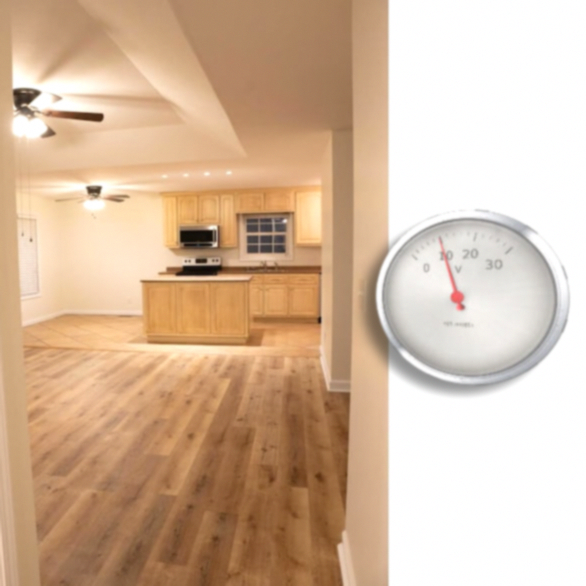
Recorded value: {"value": 10, "unit": "V"}
